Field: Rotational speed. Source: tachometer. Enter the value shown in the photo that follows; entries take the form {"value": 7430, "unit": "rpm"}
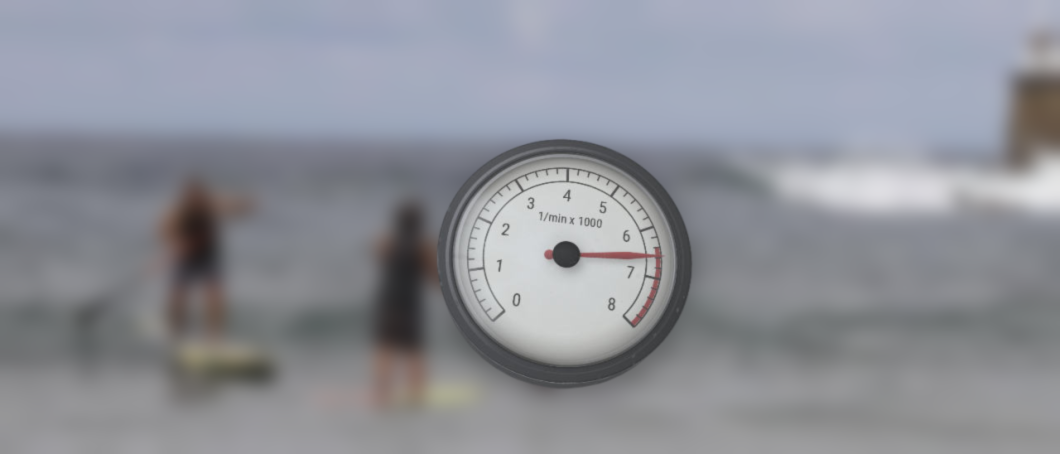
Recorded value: {"value": 6600, "unit": "rpm"}
